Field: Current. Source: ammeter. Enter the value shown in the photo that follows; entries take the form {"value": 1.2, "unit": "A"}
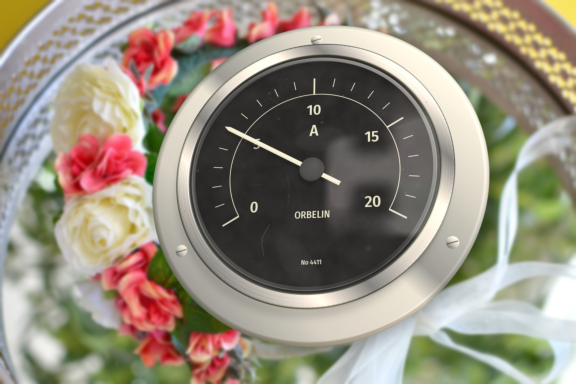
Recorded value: {"value": 5, "unit": "A"}
